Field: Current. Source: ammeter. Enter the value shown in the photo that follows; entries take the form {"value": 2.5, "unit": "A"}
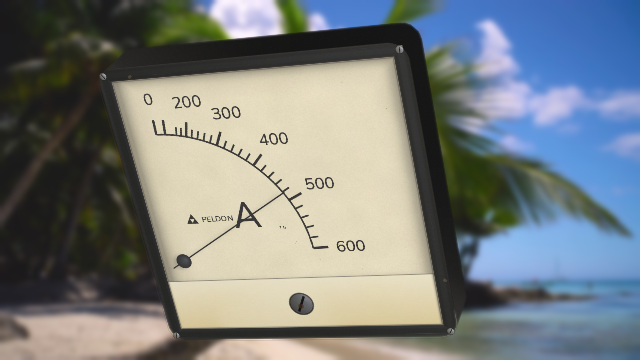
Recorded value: {"value": 480, "unit": "A"}
